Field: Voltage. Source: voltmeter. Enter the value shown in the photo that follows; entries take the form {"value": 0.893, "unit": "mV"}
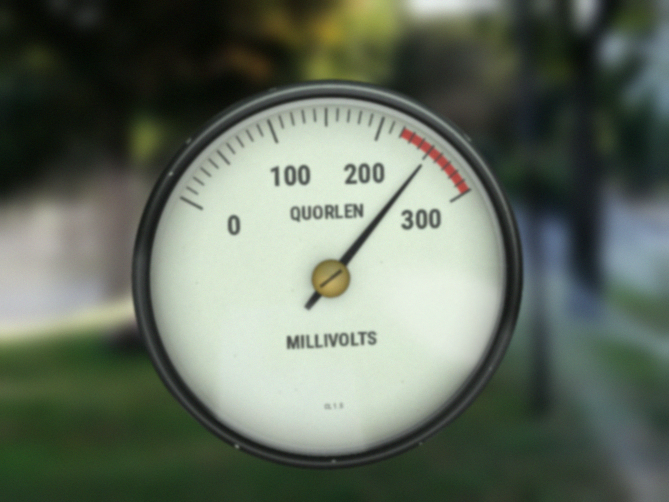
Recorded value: {"value": 250, "unit": "mV"}
